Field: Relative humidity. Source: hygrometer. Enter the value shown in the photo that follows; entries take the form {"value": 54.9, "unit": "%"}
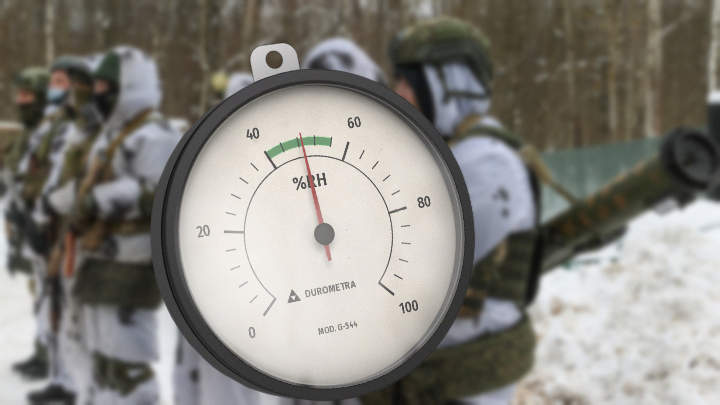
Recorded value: {"value": 48, "unit": "%"}
